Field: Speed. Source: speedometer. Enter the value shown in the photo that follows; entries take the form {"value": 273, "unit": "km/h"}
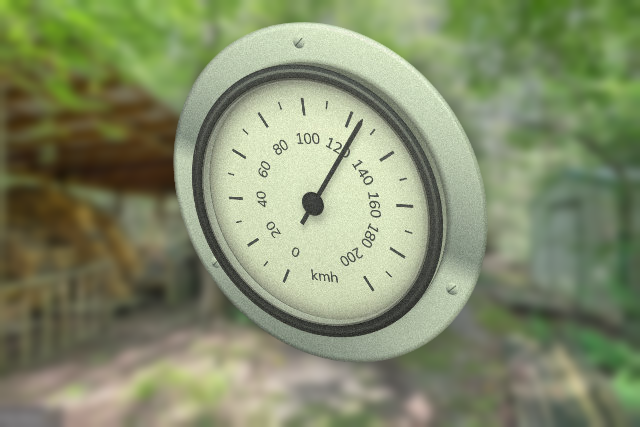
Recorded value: {"value": 125, "unit": "km/h"}
